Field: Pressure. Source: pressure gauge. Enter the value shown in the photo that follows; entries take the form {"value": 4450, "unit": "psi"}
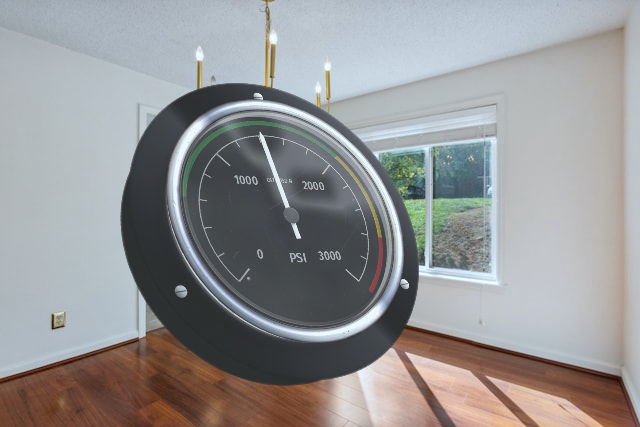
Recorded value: {"value": 1400, "unit": "psi"}
